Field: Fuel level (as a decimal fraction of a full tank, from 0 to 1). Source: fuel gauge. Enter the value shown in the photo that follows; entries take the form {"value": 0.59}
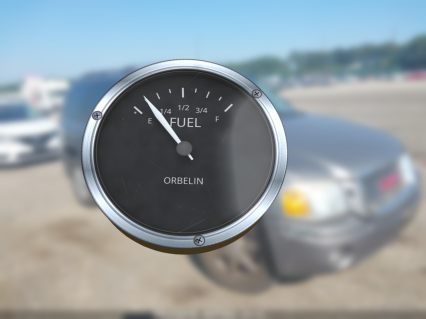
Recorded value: {"value": 0.125}
